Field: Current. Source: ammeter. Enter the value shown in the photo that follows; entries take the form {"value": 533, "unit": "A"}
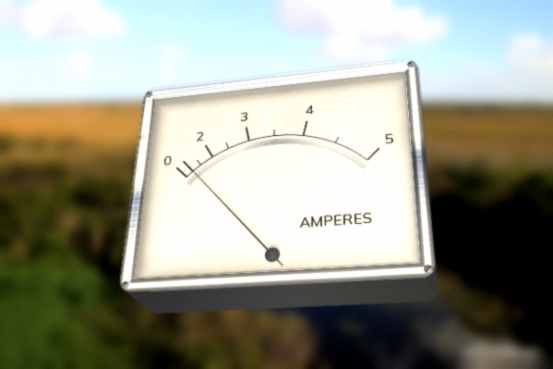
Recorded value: {"value": 1, "unit": "A"}
